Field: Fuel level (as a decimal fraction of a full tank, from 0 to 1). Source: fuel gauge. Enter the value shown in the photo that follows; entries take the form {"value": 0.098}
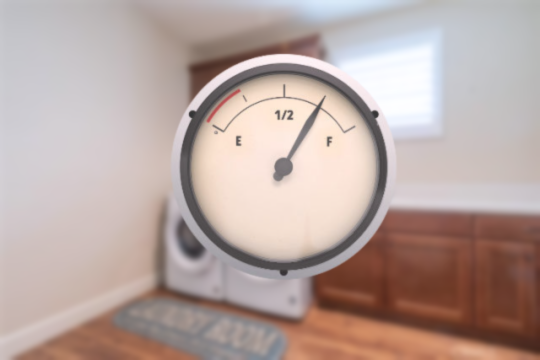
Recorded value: {"value": 0.75}
